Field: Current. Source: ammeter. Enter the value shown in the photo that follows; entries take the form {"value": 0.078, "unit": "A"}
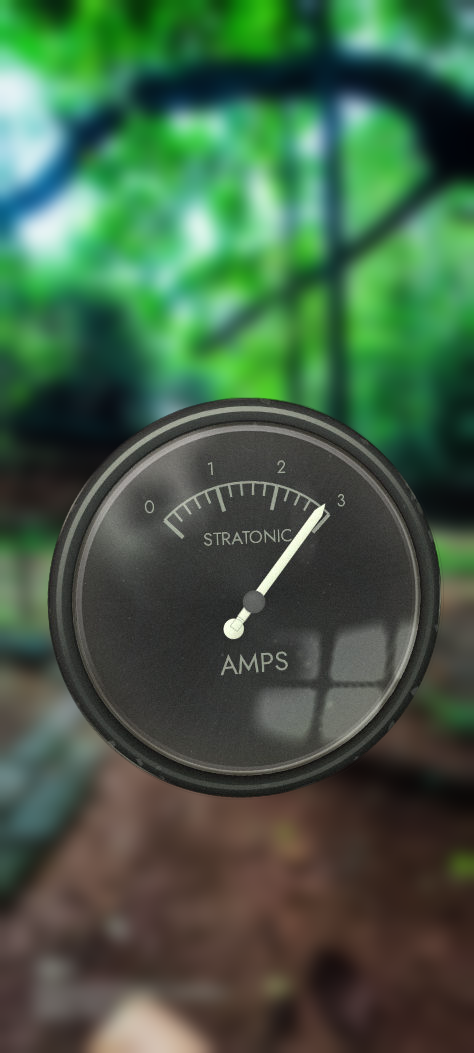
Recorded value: {"value": 2.8, "unit": "A"}
